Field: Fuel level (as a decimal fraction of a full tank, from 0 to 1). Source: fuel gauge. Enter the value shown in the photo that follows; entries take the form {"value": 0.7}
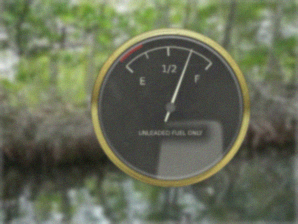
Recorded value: {"value": 0.75}
